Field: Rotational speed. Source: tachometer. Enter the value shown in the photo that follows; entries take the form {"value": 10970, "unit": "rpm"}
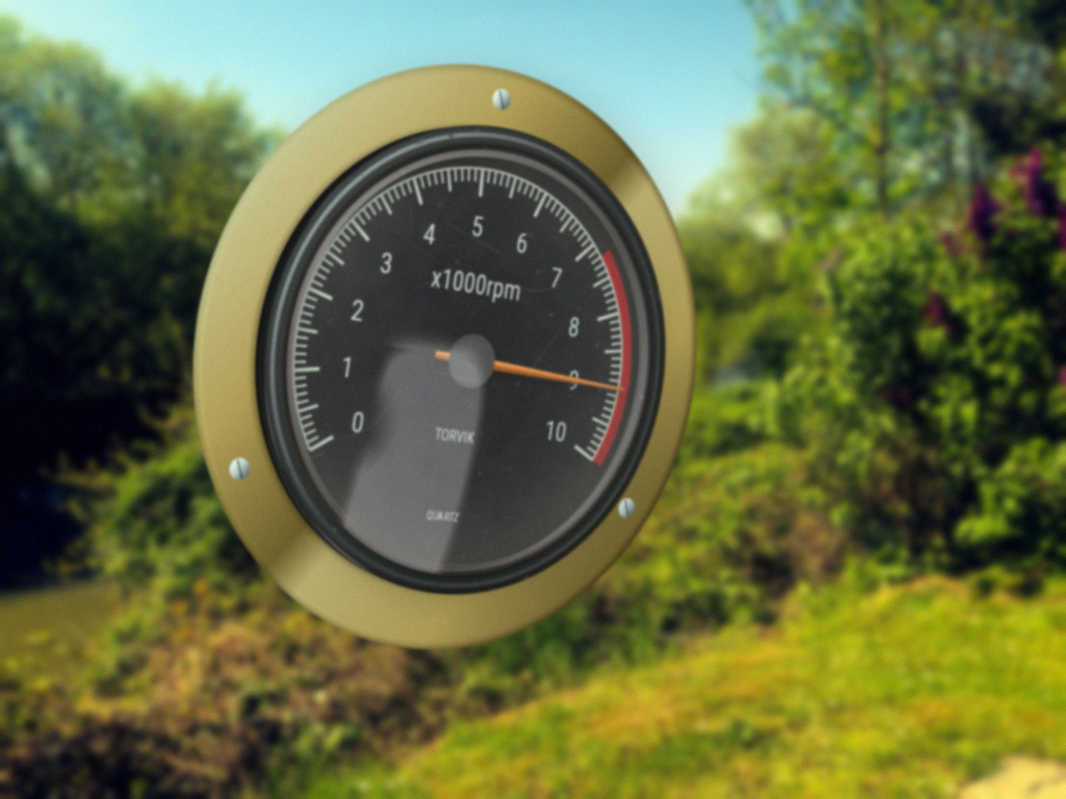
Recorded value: {"value": 9000, "unit": "rpm"}
